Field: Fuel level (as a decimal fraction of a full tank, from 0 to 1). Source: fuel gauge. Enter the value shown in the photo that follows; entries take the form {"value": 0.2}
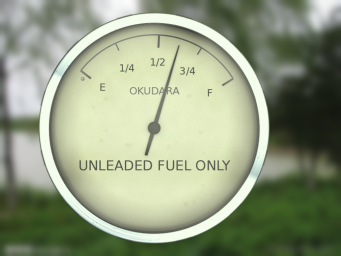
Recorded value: {"value": 0.625}
